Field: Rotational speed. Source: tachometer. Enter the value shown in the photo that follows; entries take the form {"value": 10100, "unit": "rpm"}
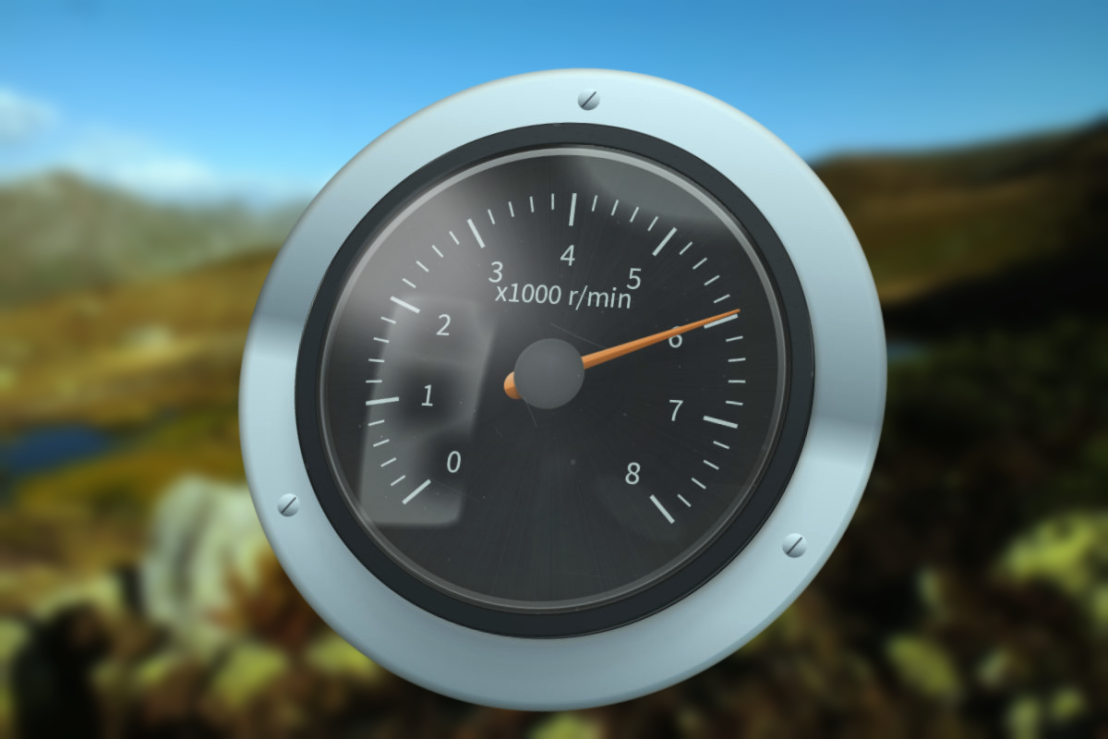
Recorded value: {"value": 6000, "unit": "rpm"}
